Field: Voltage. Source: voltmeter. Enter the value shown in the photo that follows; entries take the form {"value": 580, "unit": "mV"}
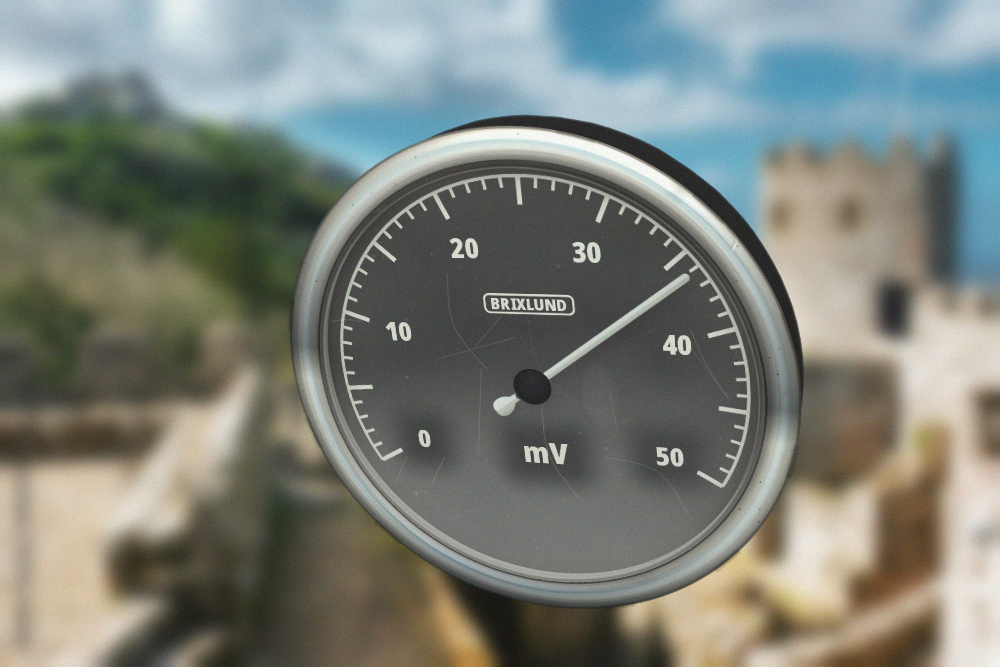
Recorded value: {"value": 36, "unit": "mV"}
